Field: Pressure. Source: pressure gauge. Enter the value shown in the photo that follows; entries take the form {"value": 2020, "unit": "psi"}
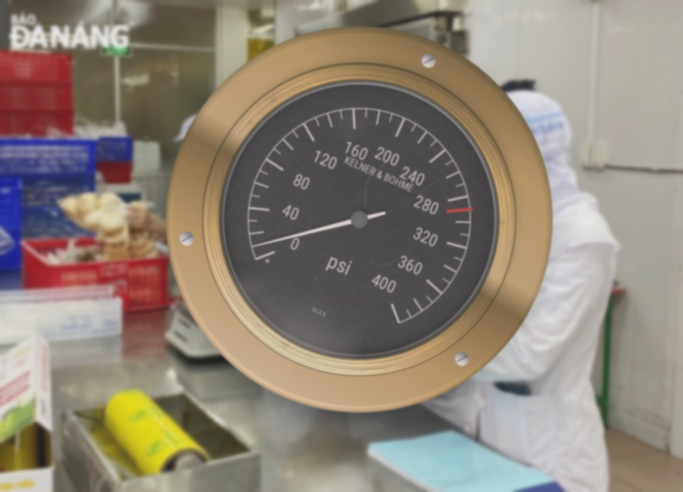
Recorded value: {"value": 10, "unit": "psi"}
